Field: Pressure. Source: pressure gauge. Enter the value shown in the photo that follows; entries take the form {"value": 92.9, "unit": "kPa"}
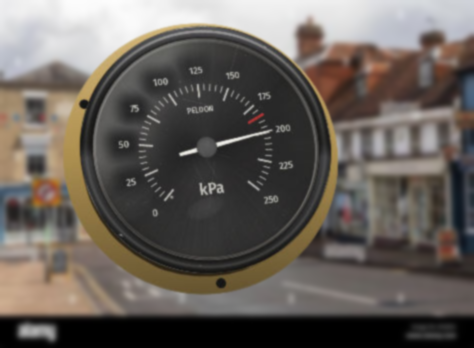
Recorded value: {"value": 200, "unit": "kPa"}
